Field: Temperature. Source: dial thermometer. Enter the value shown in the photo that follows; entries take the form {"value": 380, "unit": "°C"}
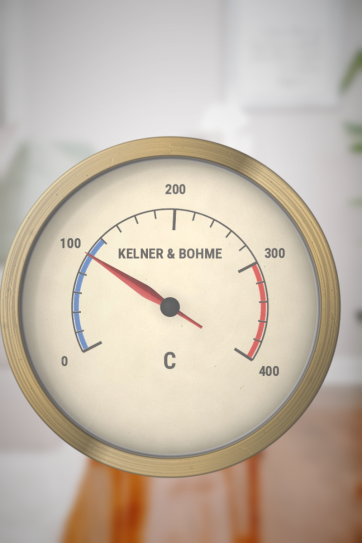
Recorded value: {"value": 100, "unit": "°C"}
